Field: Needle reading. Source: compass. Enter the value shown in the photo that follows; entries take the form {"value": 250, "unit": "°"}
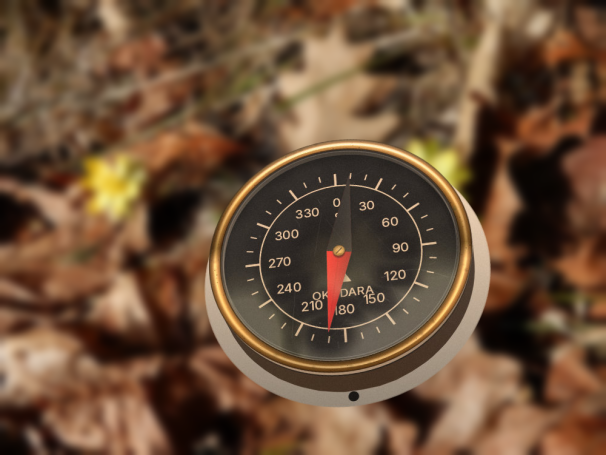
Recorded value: {"value": 190, "unit": "°"}
